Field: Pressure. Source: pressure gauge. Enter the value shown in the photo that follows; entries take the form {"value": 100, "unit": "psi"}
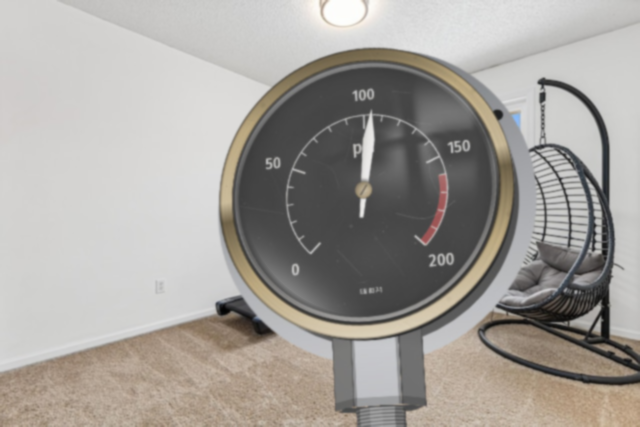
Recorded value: {"value": 105, "unit": "psi"}
